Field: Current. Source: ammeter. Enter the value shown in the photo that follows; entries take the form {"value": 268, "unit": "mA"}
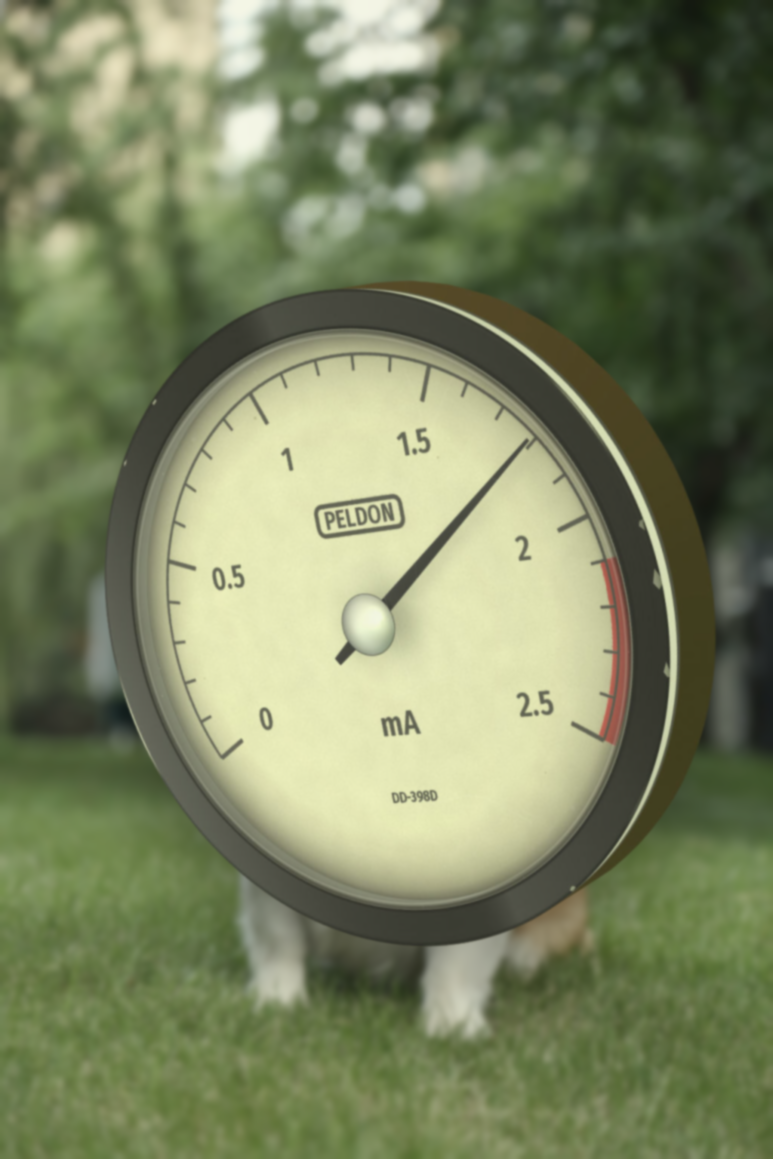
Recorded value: {"value": 1.8, "unit": "mA"}
